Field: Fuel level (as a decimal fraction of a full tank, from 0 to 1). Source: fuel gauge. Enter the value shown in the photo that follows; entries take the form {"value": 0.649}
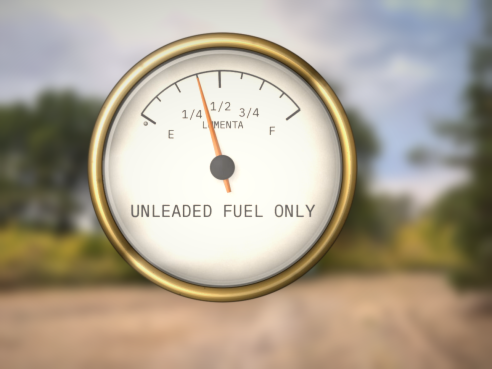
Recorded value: {"value": 0.375}
